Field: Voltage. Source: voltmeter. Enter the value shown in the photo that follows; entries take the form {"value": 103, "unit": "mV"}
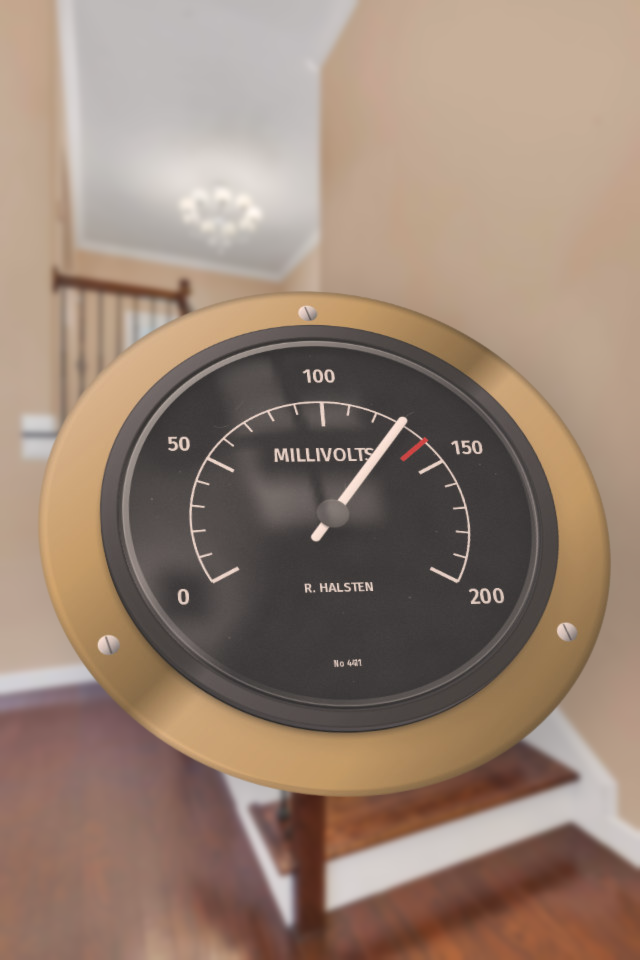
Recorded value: {"value": 130, "unit": "mV"}
